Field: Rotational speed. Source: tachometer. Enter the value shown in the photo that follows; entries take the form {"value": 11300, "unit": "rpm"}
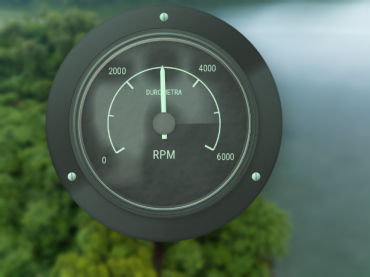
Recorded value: {"value": 3000, "unit": "rpm"}
